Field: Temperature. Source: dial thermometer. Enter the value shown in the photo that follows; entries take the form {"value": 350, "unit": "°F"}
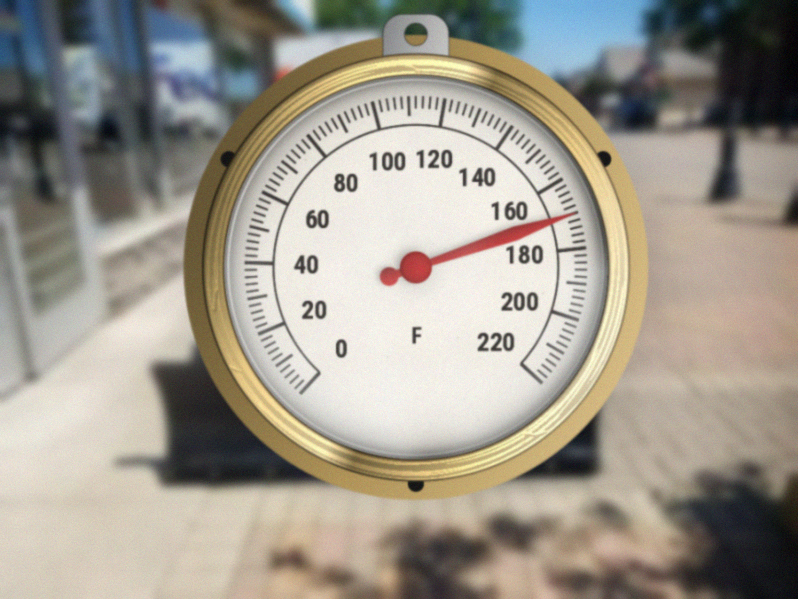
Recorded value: {"value": 170, "unit": "°F"}
